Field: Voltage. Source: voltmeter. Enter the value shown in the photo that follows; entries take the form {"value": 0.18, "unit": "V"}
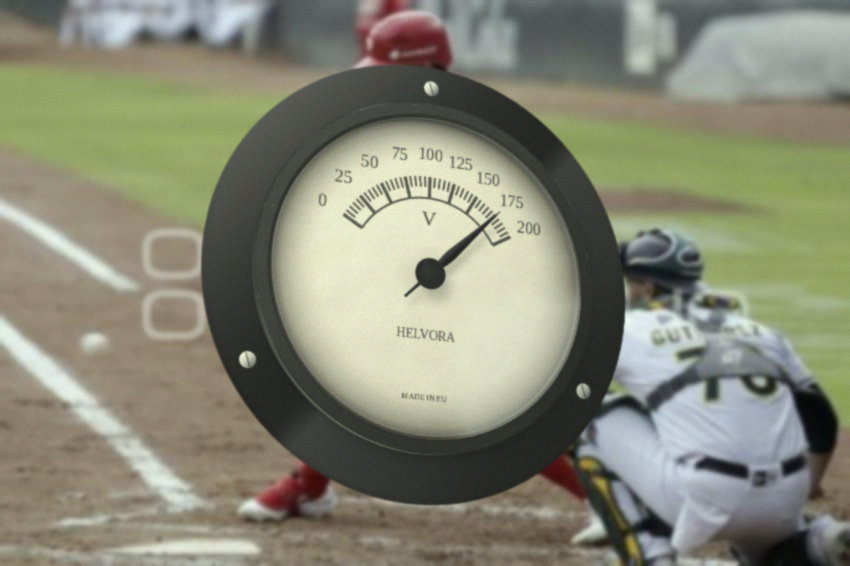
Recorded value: {"value": 175, "unit": "V"}
